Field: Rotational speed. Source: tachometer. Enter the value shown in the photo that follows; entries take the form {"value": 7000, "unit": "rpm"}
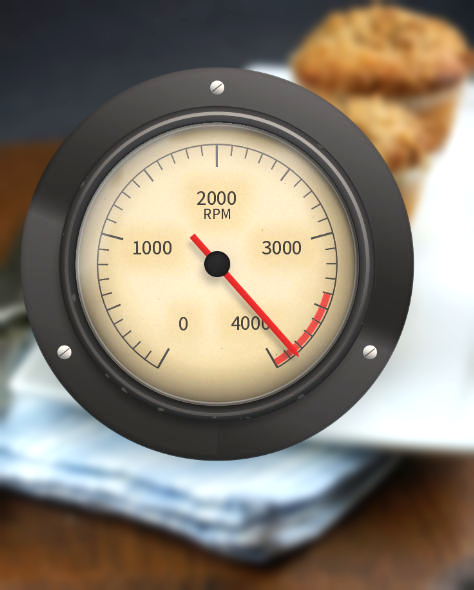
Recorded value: {"value": 3850, "unit": "rpm"}
